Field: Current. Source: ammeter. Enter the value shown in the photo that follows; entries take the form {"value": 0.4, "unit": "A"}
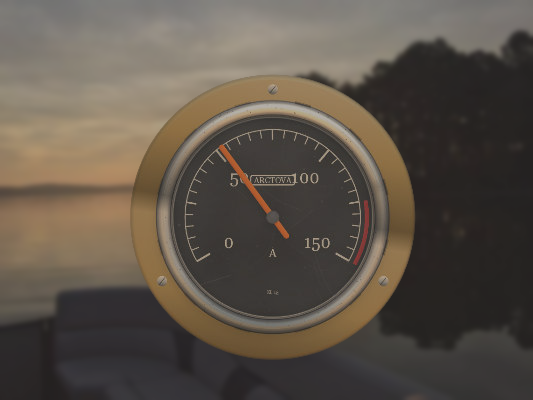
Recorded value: {"value": 52.5, "unit": "A"}
